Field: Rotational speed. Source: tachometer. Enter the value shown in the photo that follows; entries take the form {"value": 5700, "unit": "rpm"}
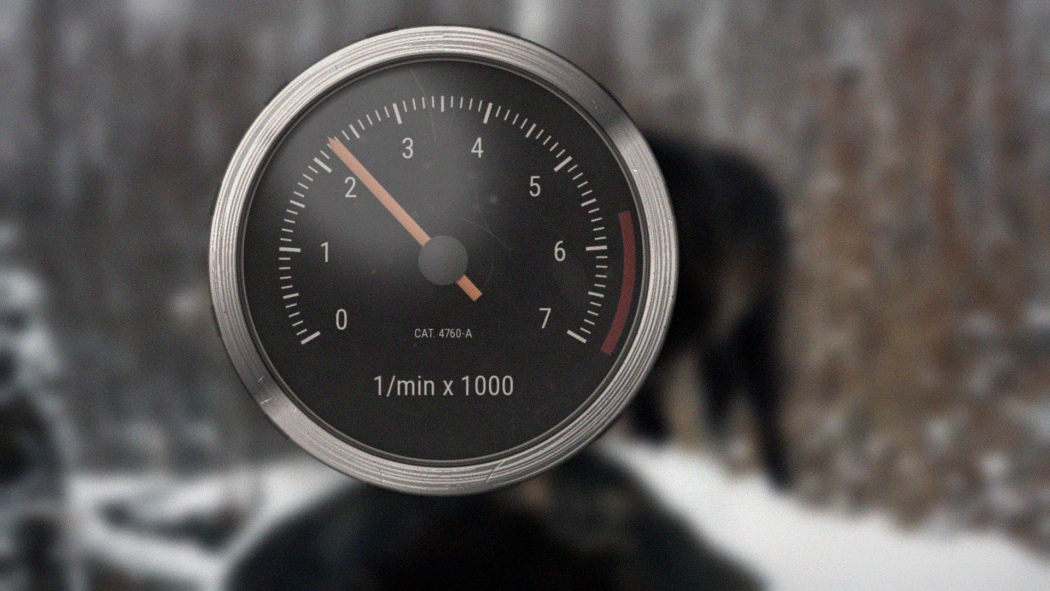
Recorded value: {"value": 2250, "unit": "rpm"}
